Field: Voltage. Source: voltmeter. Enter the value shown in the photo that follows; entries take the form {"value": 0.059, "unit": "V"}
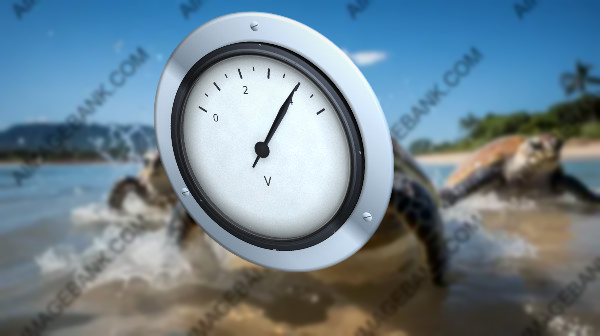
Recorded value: {"value": 4, "unit": "V"}
